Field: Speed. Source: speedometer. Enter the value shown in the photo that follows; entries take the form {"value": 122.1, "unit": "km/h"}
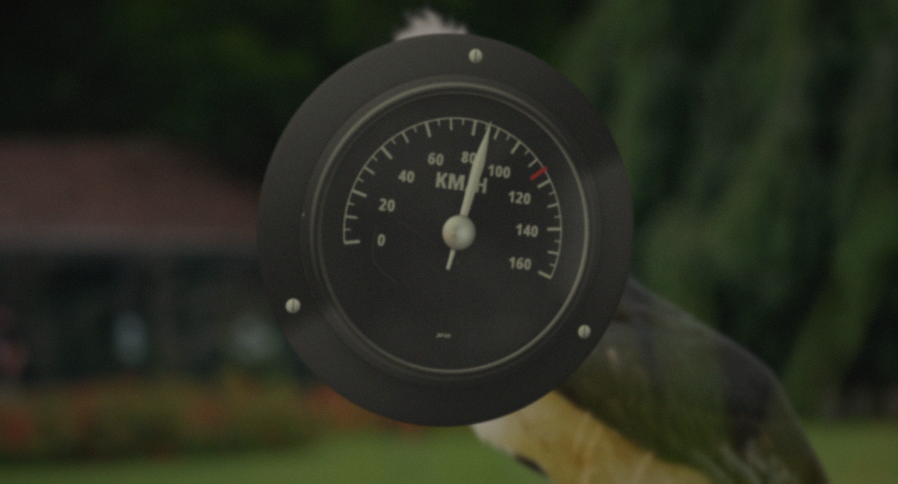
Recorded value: {"value": 85, "unit": "km/h"}
